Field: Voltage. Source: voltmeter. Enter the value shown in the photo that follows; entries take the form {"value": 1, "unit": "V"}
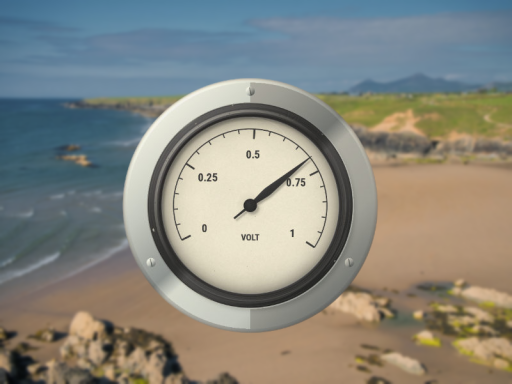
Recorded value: {"value": 0.7, "unit": "V"}
